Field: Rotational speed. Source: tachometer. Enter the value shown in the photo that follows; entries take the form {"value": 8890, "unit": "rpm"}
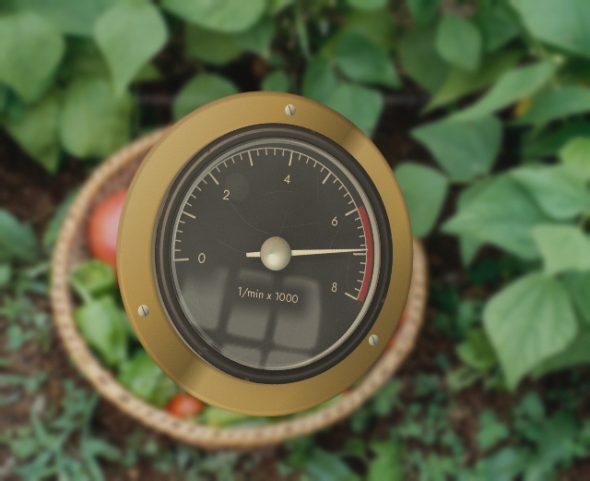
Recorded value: {"value": 6900, "unit": "rpm"}
